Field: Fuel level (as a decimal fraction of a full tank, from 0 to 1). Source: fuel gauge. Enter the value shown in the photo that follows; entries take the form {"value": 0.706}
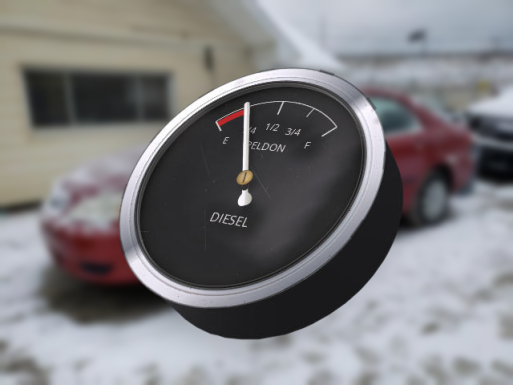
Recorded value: {"value": 0.25}
